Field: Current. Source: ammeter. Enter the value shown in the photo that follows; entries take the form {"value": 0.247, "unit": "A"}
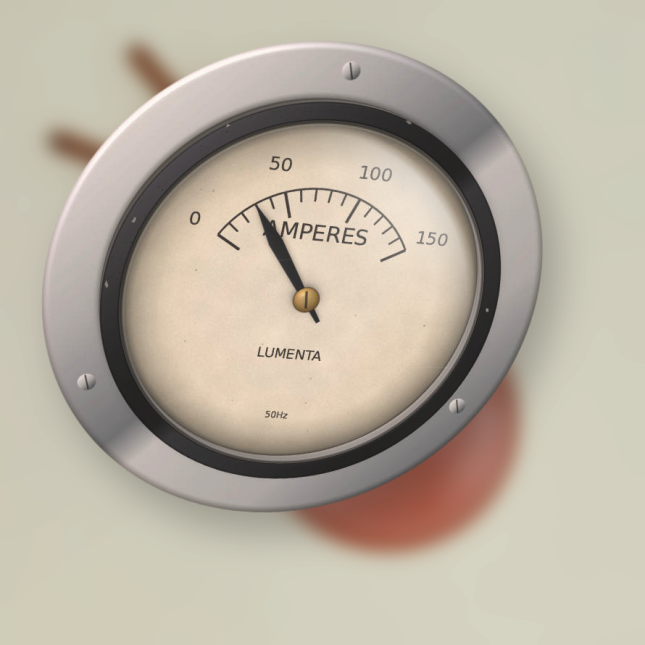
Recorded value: {"value": 30, "unit": "A"}
